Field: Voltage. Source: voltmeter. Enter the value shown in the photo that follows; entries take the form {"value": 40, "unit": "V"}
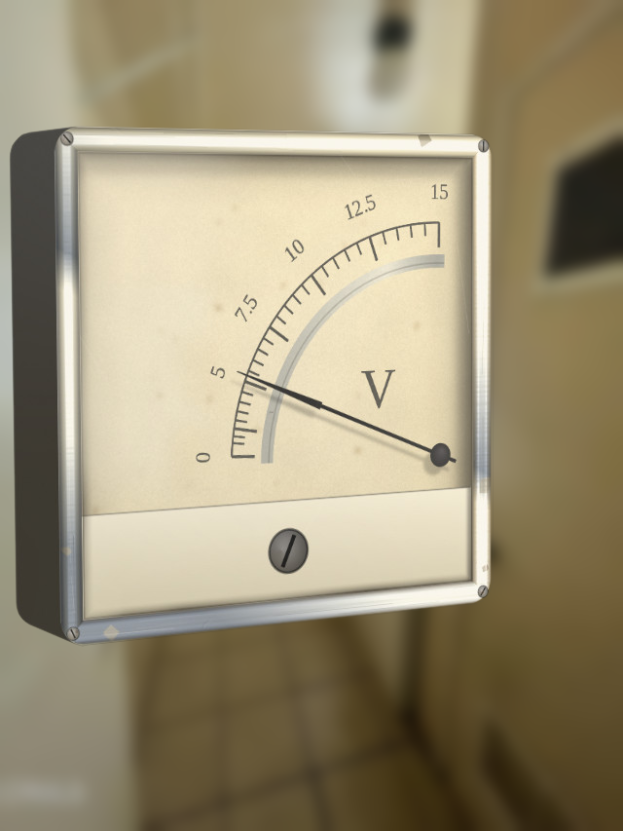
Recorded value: {"value": 5.25, "unit": "V"}
